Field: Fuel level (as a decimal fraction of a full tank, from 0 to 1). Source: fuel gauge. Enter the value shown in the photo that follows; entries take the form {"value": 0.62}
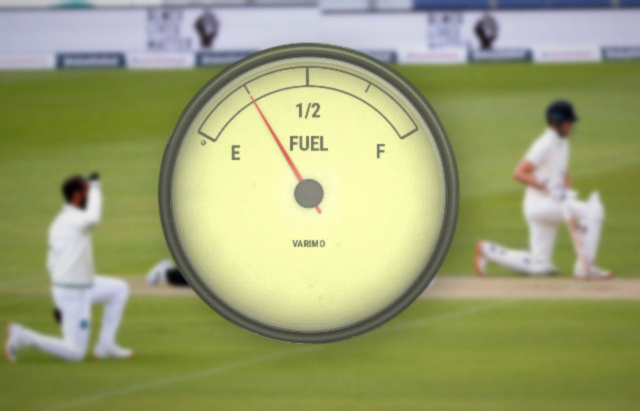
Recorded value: {"value": 0.25}
